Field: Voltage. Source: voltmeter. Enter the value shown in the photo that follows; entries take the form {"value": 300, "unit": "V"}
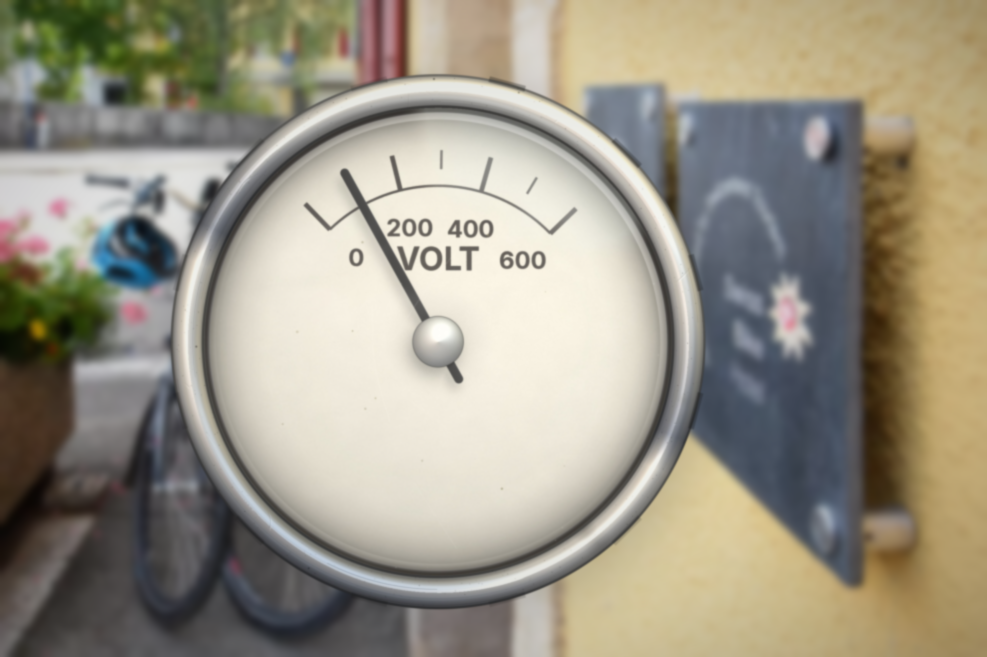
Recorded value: {"value": 100, "unit": "V"}
